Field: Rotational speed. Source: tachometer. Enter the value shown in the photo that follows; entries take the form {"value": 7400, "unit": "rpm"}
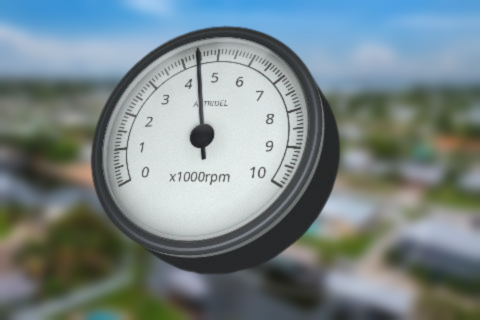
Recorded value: {"value": 4500, "unit": "rpm"}
